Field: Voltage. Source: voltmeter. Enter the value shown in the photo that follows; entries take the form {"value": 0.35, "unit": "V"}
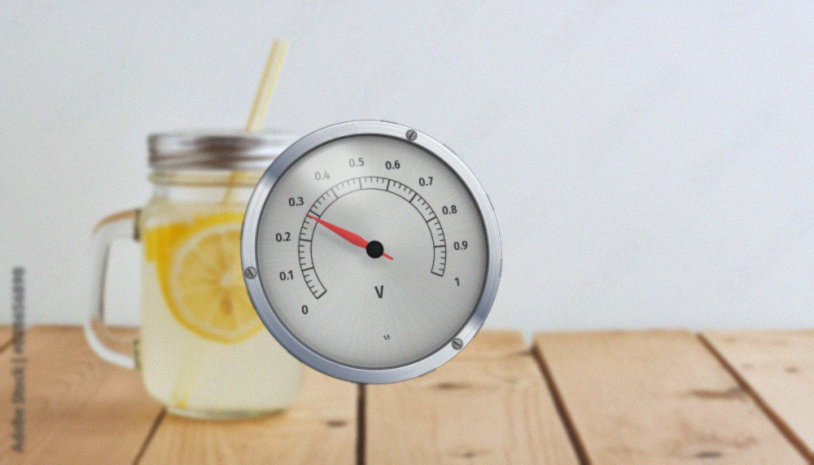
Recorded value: {"value": 0.28, "unit": "V"}
